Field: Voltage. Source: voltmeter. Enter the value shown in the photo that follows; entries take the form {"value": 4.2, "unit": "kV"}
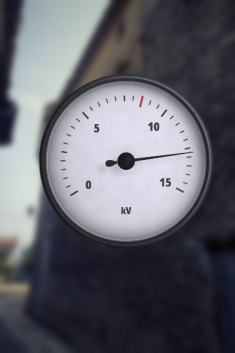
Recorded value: {"value": 12.75, "unit": "kV"}
